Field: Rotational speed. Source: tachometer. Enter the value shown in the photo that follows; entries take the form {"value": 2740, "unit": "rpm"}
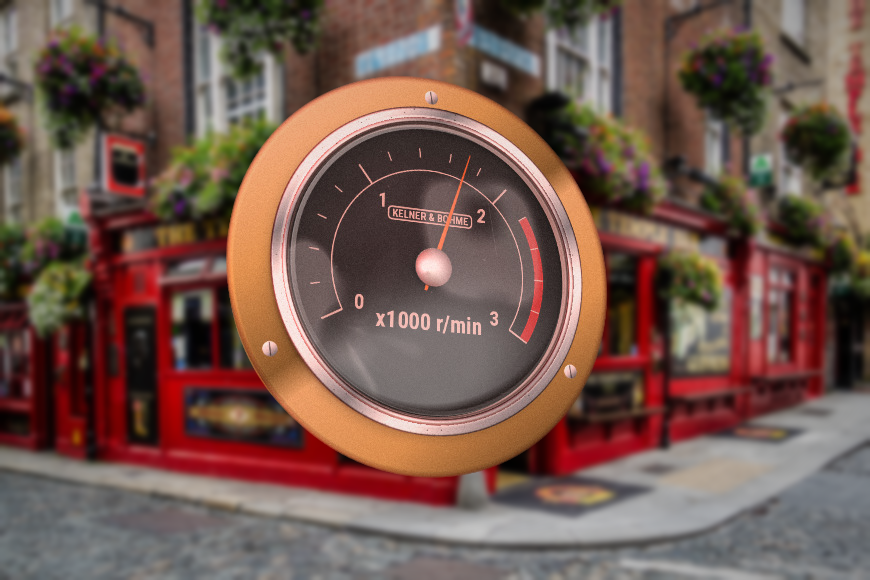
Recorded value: {"value": 1700, "unit": "rpm"}
